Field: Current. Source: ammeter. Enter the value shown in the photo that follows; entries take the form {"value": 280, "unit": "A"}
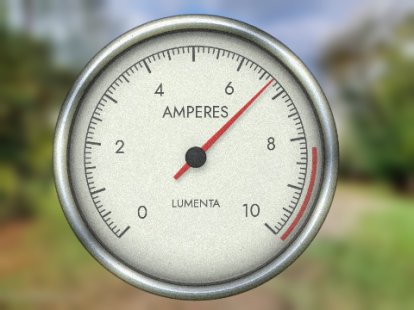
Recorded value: {"value": 6.7, "unit": "A"}
